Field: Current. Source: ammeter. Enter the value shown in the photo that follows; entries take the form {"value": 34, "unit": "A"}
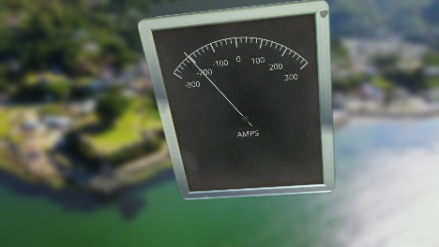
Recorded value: {"value": -200, "unit": "A"}
